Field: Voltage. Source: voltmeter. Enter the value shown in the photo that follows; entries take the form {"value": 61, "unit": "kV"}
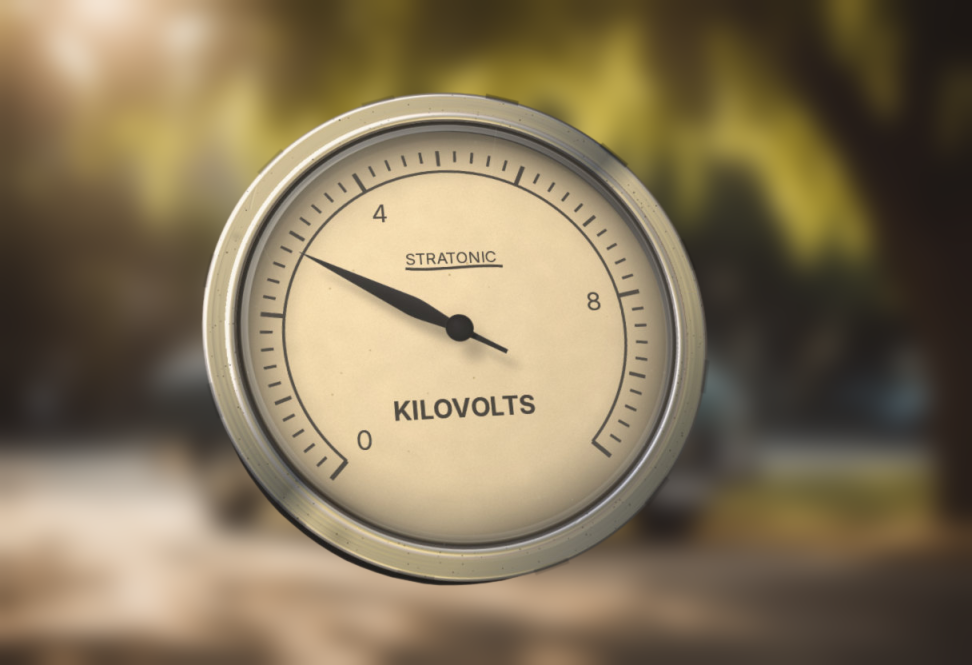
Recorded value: {"value": 2.8, "unit": "kV"}
